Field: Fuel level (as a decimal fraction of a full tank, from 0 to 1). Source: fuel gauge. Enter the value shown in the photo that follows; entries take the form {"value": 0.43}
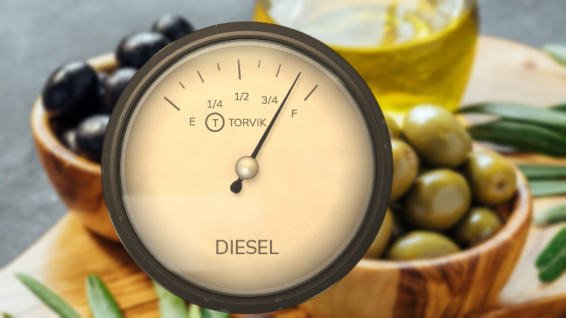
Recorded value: {"value": 0.875}
